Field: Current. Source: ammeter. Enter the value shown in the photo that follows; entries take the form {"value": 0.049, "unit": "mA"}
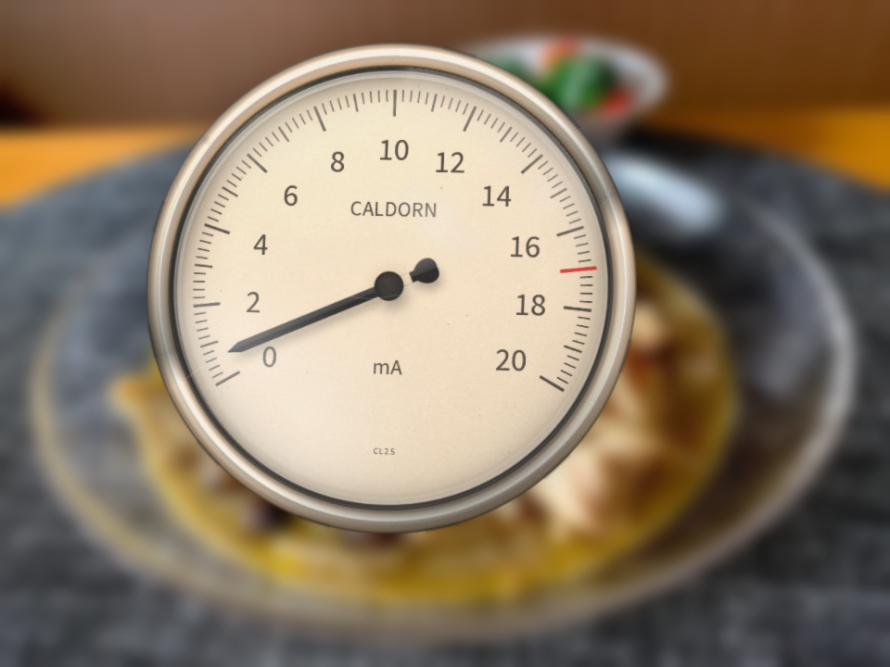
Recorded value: {"value": 0.6, "unit": "mA"}
